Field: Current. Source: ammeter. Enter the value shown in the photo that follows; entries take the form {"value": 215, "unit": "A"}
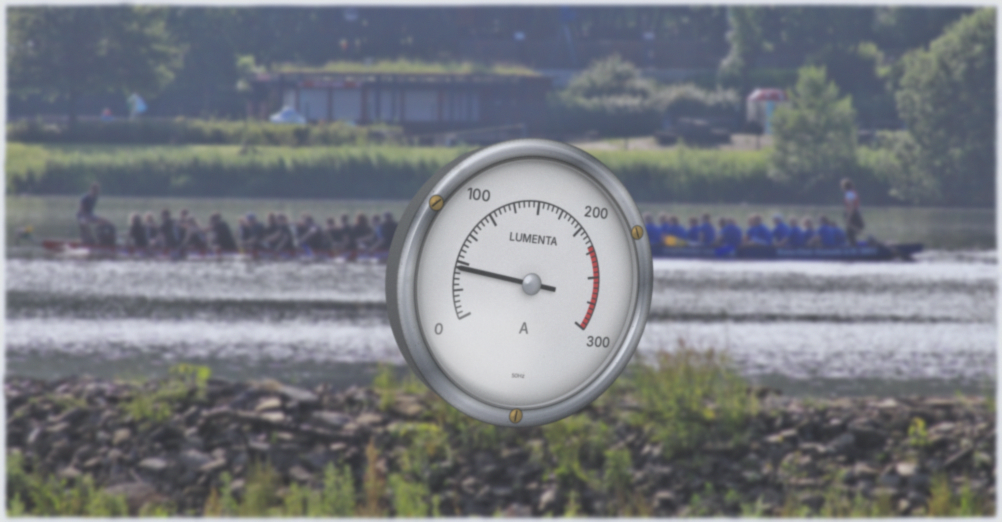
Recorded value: {"value": 45, "unit": "A"}
